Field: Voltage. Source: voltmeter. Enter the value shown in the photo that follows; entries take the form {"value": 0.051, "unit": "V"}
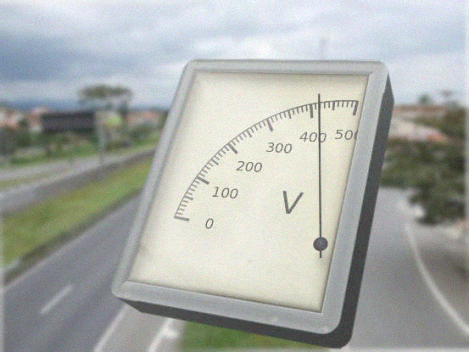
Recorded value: {"value": 420, "unit": "V"}
